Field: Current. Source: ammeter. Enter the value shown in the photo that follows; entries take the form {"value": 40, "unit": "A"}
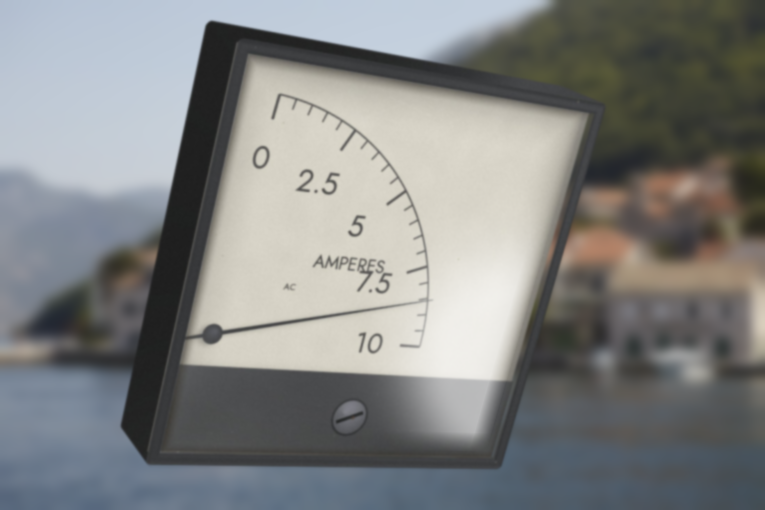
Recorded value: {"value": 8.5, "unit": "A"}
